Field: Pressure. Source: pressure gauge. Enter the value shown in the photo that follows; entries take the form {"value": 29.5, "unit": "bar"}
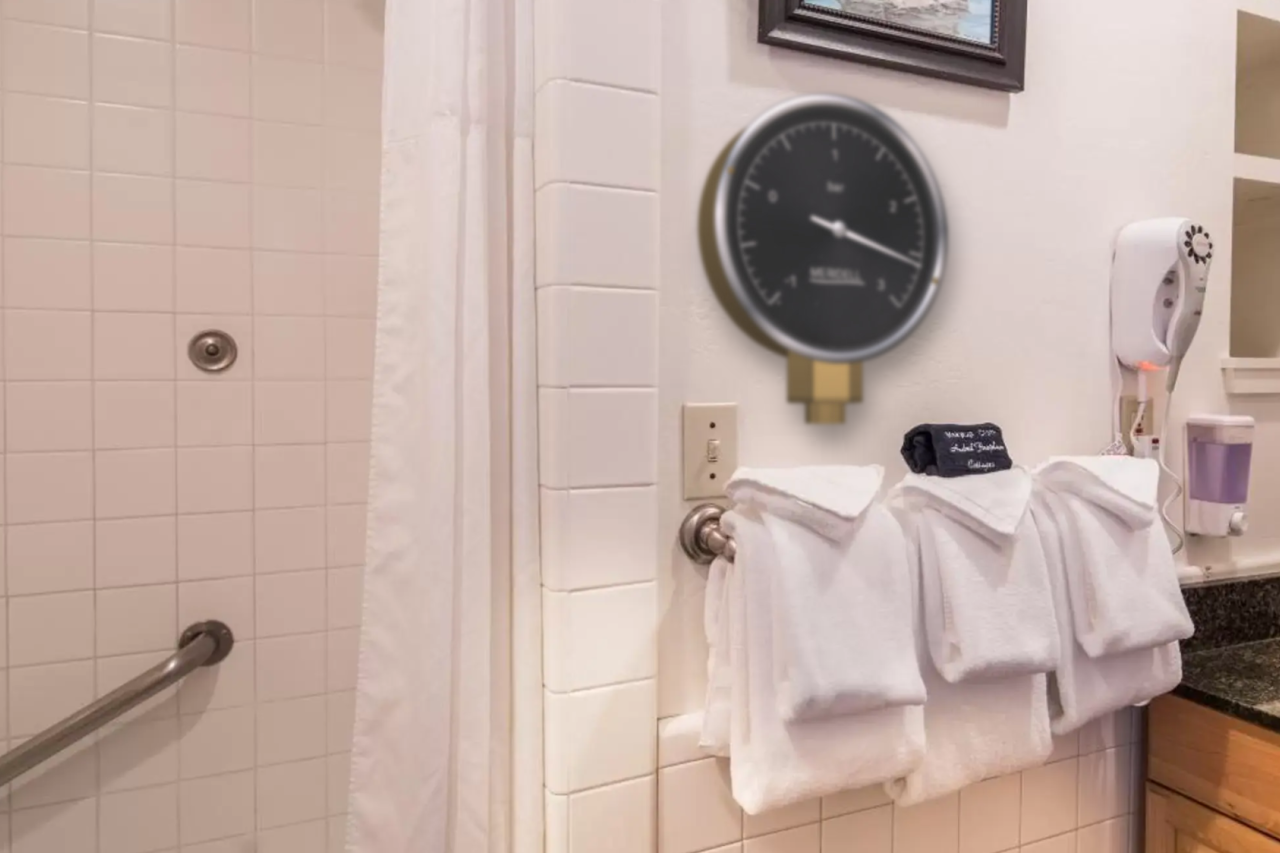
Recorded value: {"value": 2.6, "unit": "bar"}
